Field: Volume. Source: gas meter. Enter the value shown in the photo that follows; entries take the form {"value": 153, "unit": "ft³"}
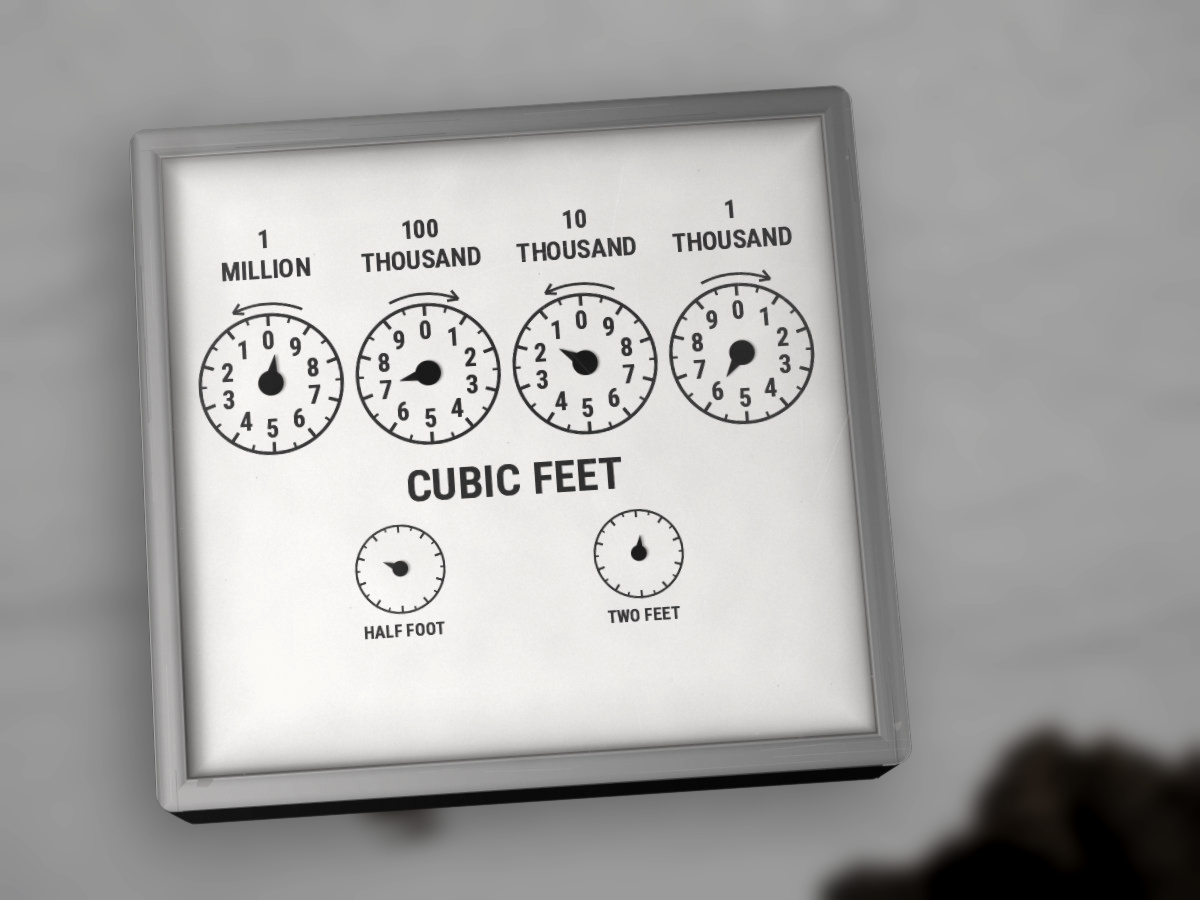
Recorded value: {"value": 971600, "unit": "ft³"}
